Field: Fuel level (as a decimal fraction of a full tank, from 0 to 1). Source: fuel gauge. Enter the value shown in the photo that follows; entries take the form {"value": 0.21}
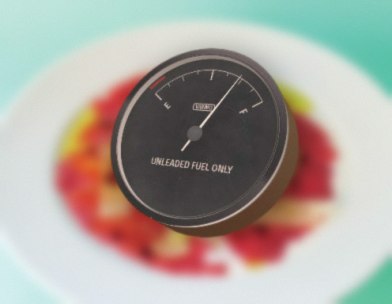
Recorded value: {"value": 0.75}
